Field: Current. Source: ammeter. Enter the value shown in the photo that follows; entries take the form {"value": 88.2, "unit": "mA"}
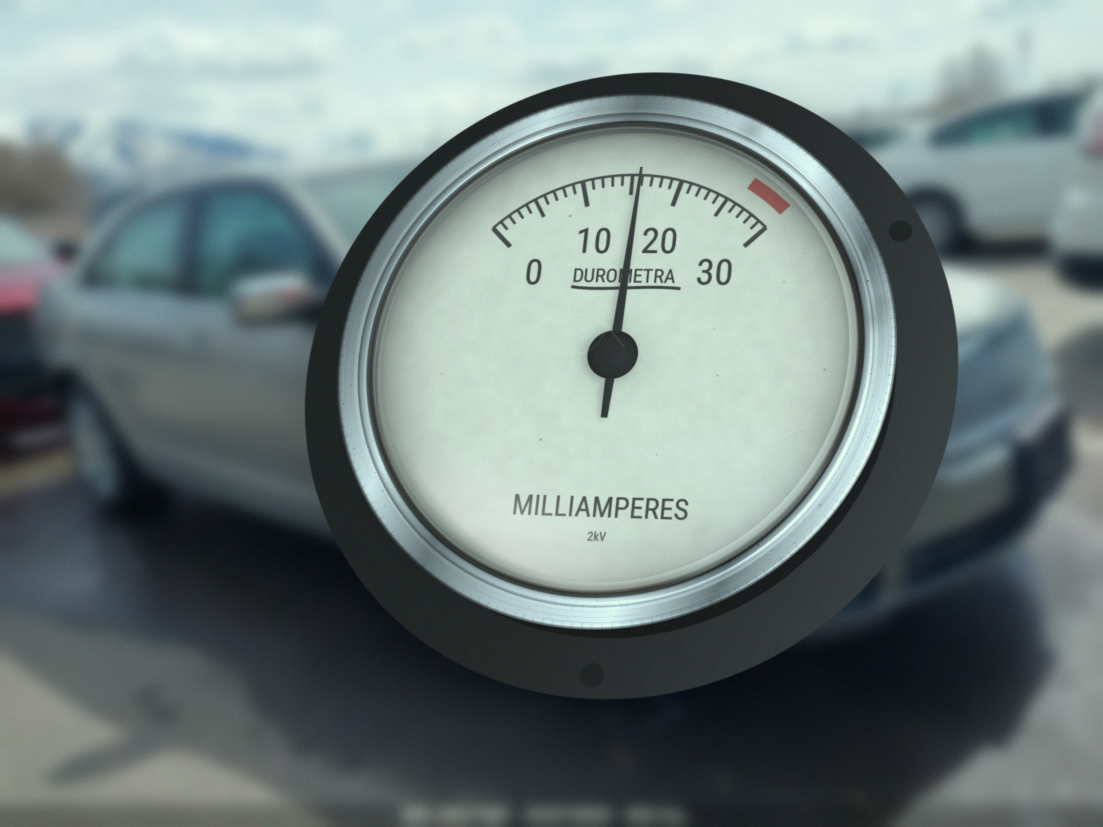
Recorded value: {"value": 16, "unit": "mA"}
